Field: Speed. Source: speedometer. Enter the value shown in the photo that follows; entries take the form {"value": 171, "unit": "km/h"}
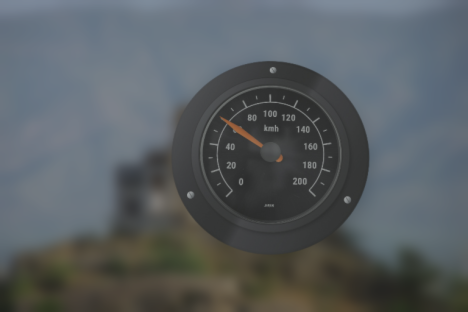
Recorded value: {"value": 60, "unit": "km/h"}
